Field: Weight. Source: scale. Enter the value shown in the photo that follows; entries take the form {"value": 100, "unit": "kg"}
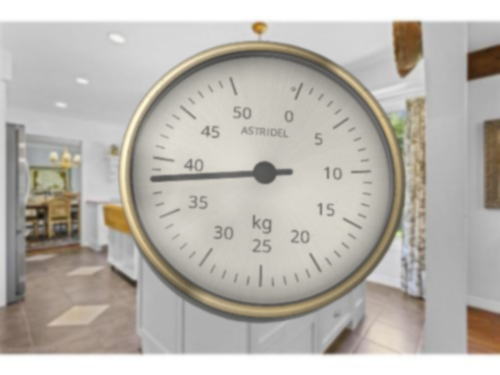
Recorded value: {"value": 38, "unit": "kg"}
